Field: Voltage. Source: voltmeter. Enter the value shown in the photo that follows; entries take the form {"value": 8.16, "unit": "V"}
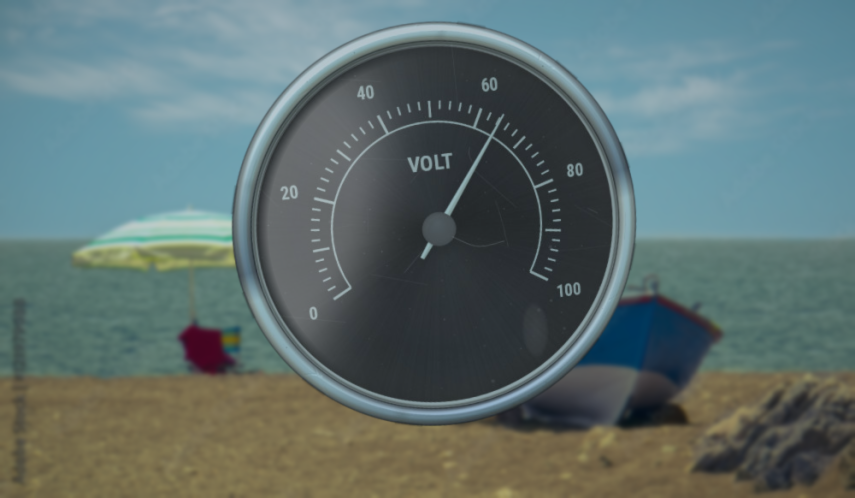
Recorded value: {"value": 64, "unit": "V"}
